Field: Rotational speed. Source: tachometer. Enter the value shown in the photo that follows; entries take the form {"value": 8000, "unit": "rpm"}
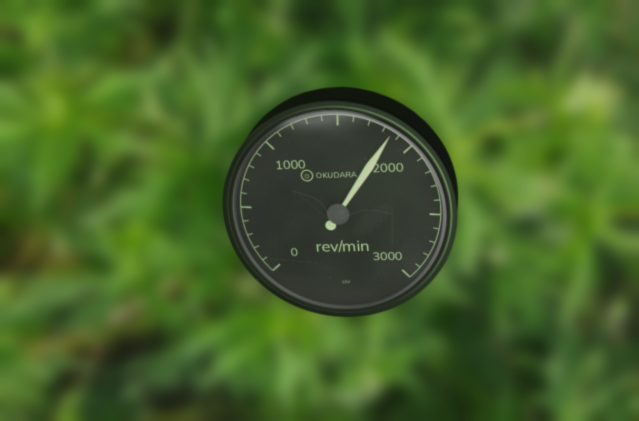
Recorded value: {"value": 1850, "unit": "rpm"}
